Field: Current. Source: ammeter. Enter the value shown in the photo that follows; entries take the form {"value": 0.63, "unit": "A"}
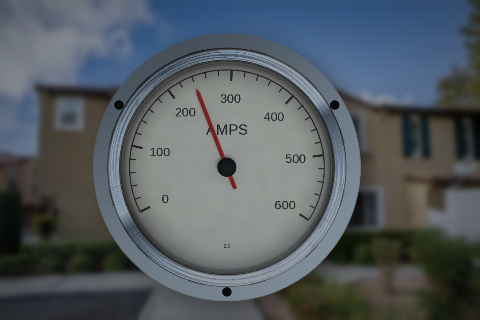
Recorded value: {"value": 240, "unit": "A"}
